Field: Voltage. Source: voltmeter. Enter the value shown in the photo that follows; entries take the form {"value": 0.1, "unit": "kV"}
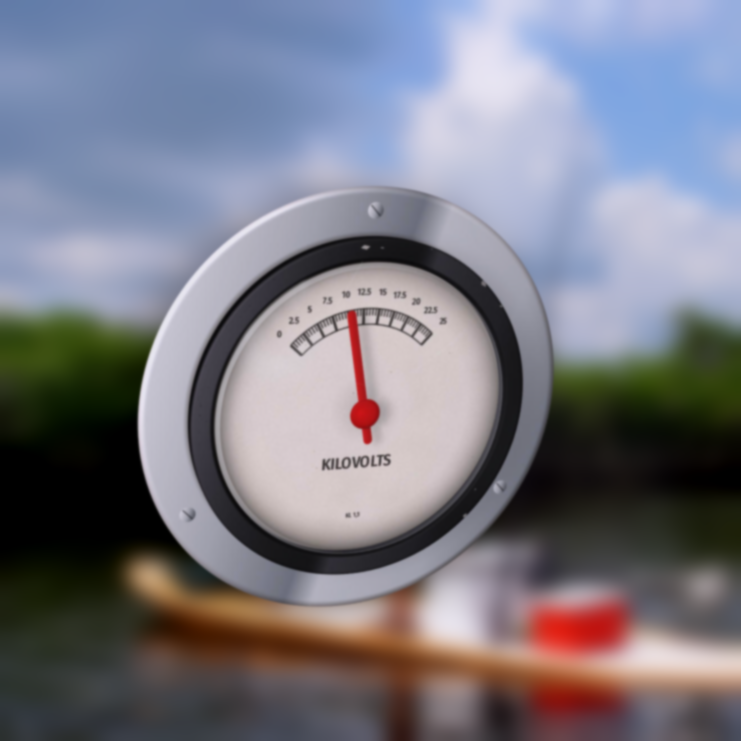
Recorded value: {"value": 10, "unit": "kV"}
